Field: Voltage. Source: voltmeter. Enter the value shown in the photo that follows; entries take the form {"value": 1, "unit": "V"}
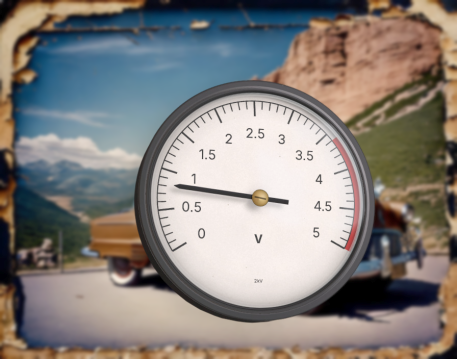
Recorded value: {"value": 0.8, "unit": "V"}
